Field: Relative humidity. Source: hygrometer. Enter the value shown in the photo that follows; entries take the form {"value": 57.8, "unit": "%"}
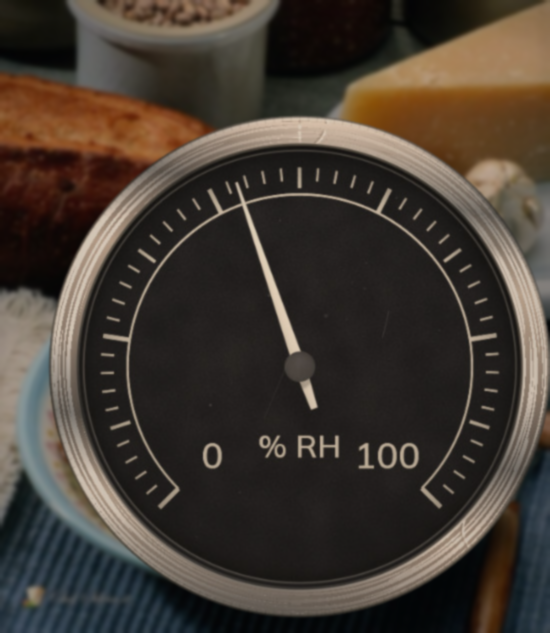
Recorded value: {"value": 43, "unit": "%"}
